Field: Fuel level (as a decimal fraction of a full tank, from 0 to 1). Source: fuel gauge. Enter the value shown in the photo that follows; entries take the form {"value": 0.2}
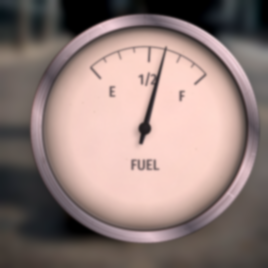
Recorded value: {"value": 0.625}
